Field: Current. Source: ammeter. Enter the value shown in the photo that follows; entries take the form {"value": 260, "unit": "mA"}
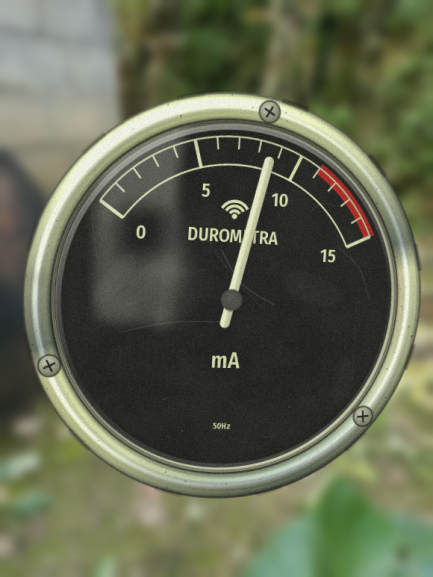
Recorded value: {"value": 8.5, "unit": "mA"}
